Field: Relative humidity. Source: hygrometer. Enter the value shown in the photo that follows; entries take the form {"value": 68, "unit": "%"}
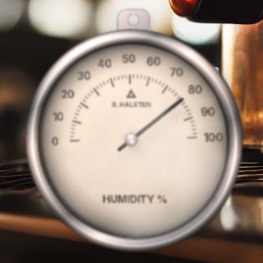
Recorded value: {"value": 80, "unit": "%"}
